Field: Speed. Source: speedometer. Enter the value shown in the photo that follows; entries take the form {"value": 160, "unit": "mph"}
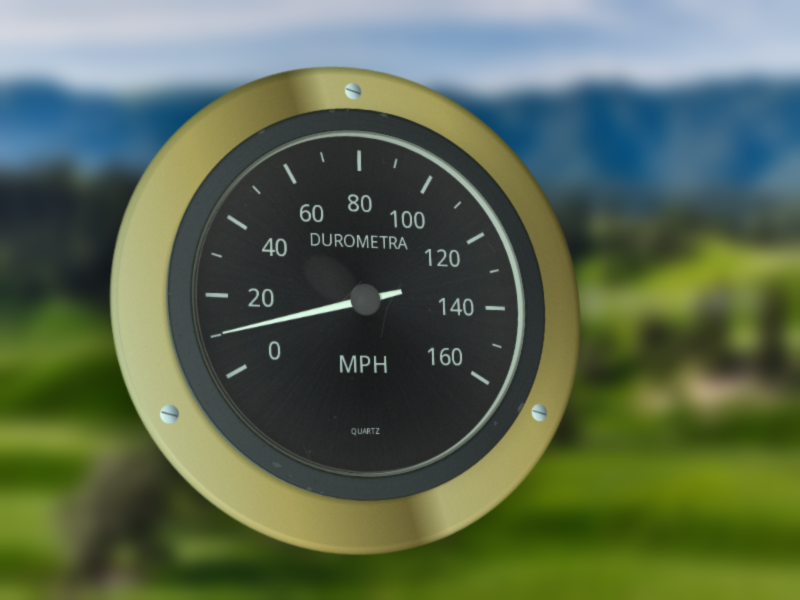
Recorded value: {"value": 10, "unit": "mph"}
